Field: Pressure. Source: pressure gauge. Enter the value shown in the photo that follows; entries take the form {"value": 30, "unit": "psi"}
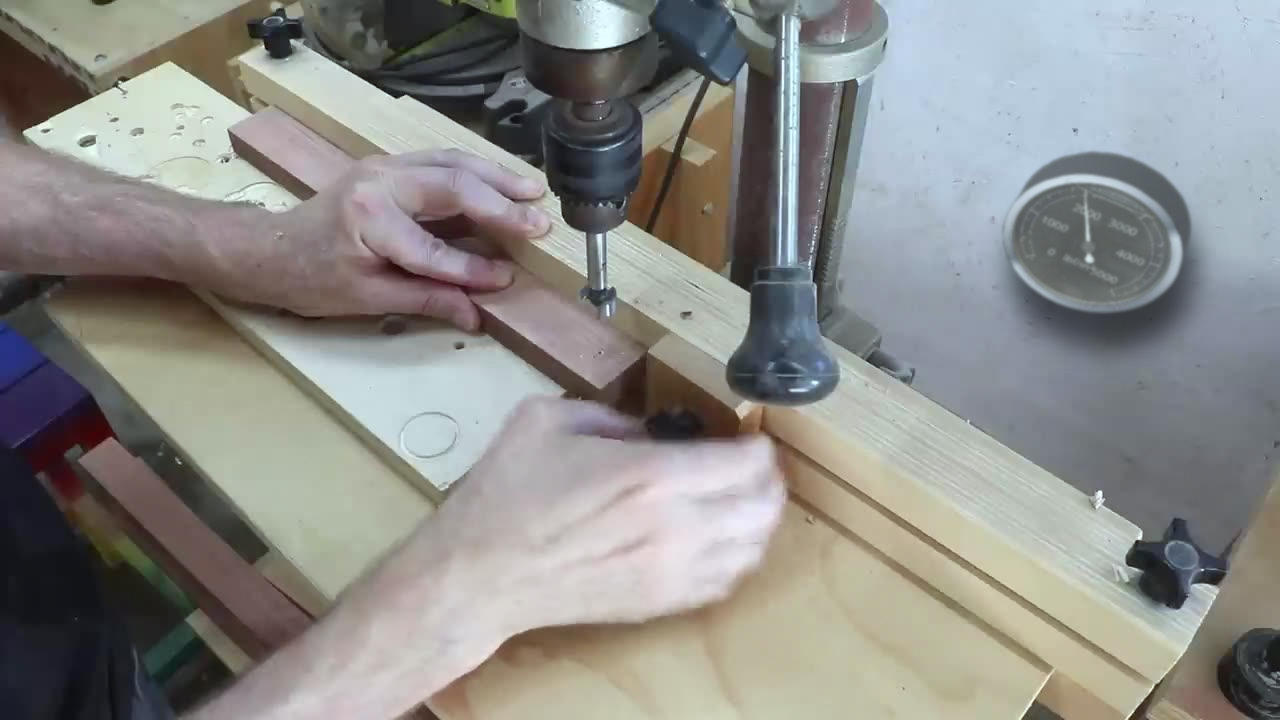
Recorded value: {"value": 2000, "unit": "psi"}
